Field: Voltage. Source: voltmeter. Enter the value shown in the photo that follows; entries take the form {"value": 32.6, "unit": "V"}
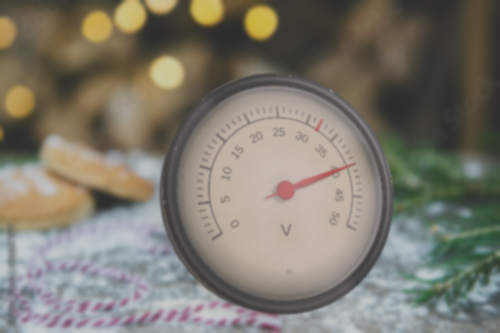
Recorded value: {"value": 40, "unit": "V"}
